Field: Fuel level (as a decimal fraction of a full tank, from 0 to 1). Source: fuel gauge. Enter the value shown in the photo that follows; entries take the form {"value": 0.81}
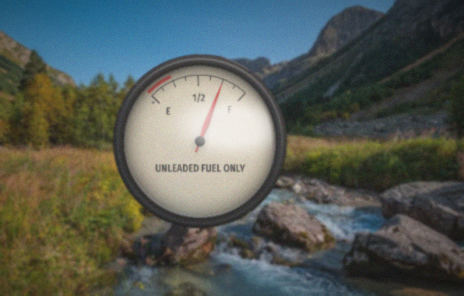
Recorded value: {"value": 0.75}
